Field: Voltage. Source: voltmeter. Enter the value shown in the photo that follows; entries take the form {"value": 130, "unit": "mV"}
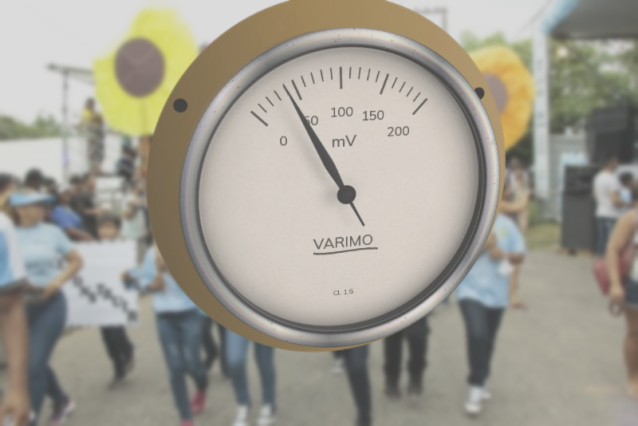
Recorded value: {"value": 40, "unit": "mV"}
